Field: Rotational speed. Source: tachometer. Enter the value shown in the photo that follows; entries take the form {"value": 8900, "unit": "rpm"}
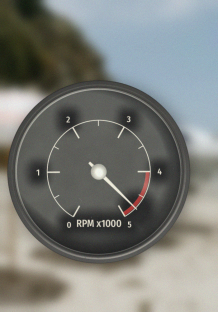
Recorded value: {"value": 4750, "unit": "rpm"}
